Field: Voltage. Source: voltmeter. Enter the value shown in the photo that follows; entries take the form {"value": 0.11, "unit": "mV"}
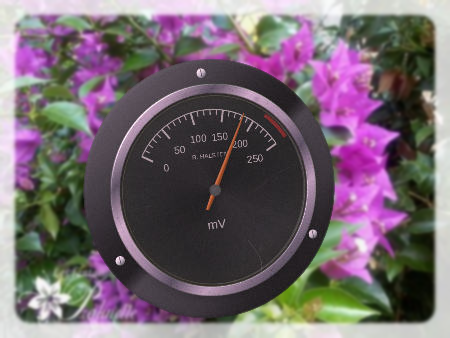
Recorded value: {"value": 180, "unit": "mV"}
